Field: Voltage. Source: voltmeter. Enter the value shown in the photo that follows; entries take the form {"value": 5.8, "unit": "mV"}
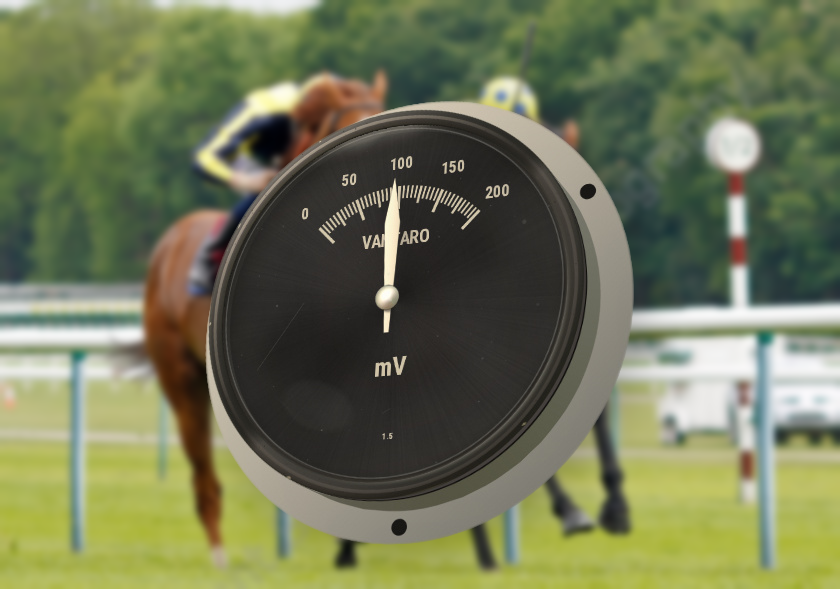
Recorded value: {"value": 100, "unit": "mV"}
